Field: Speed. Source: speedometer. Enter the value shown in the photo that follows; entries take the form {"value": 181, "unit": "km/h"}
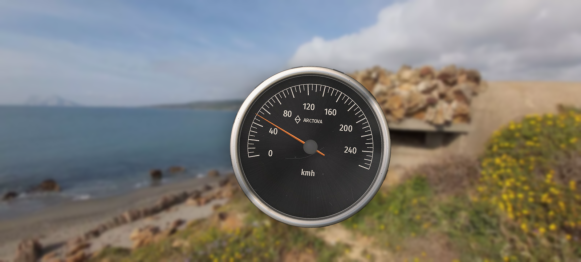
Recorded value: {"value": 50, "unit": "km/h"}
